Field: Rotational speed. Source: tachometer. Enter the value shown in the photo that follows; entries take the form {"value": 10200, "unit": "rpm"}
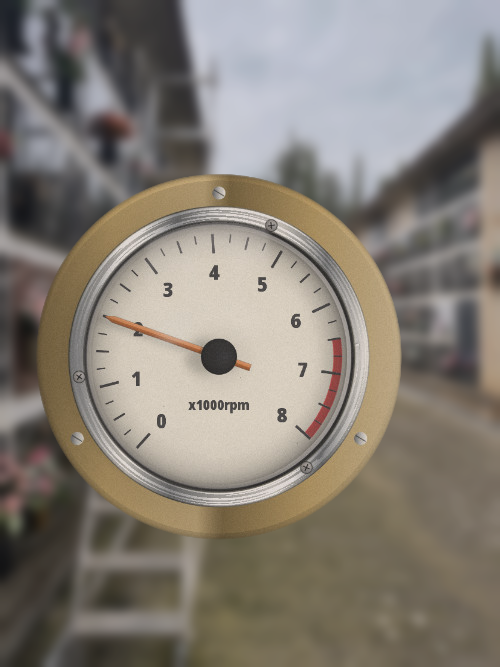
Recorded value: {"value": 2000, "unit": "rpm"}
